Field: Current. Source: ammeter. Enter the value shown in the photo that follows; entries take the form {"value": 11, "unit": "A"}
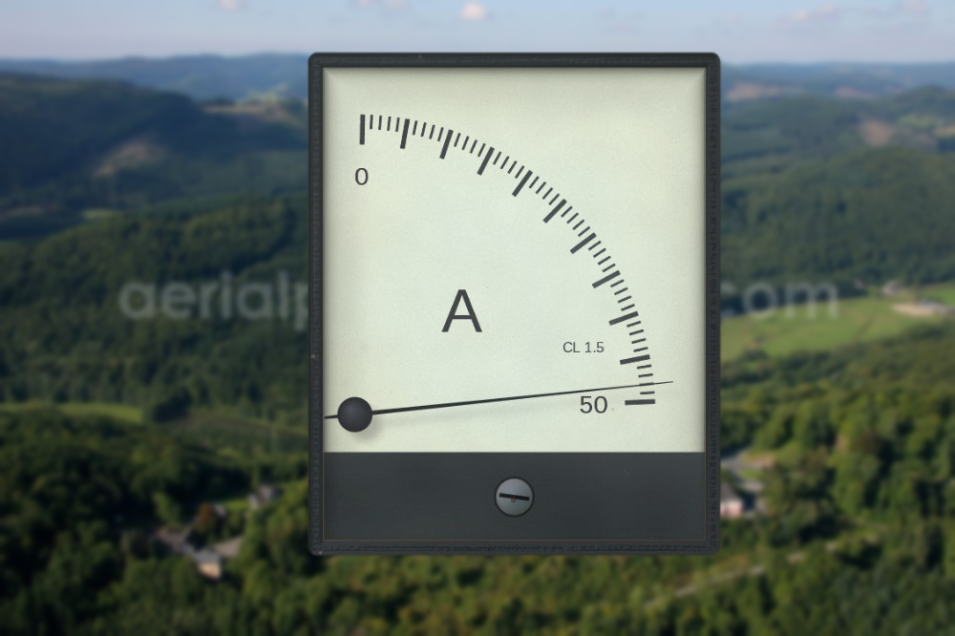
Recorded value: {"value": 48, "unit": "A"}
